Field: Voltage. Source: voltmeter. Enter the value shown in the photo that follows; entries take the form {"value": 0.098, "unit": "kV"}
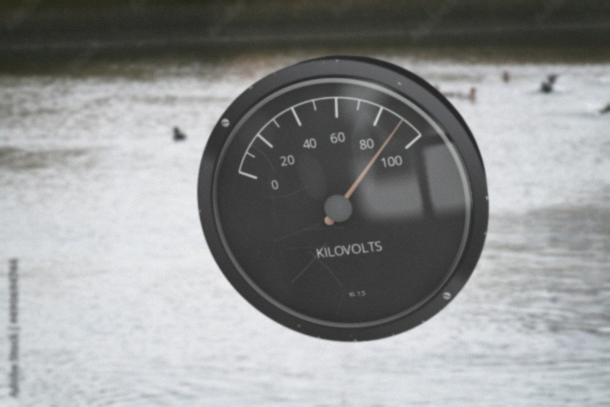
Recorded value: {"value": 90, "unit": "kV"}
